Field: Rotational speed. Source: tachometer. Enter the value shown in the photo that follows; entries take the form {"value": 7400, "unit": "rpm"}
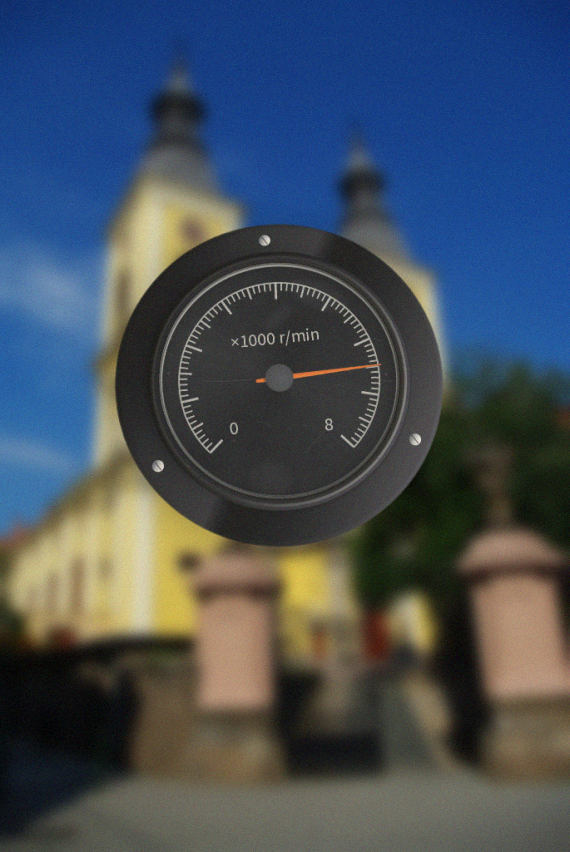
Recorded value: {"value": 6500, "unit": "rpm"}
